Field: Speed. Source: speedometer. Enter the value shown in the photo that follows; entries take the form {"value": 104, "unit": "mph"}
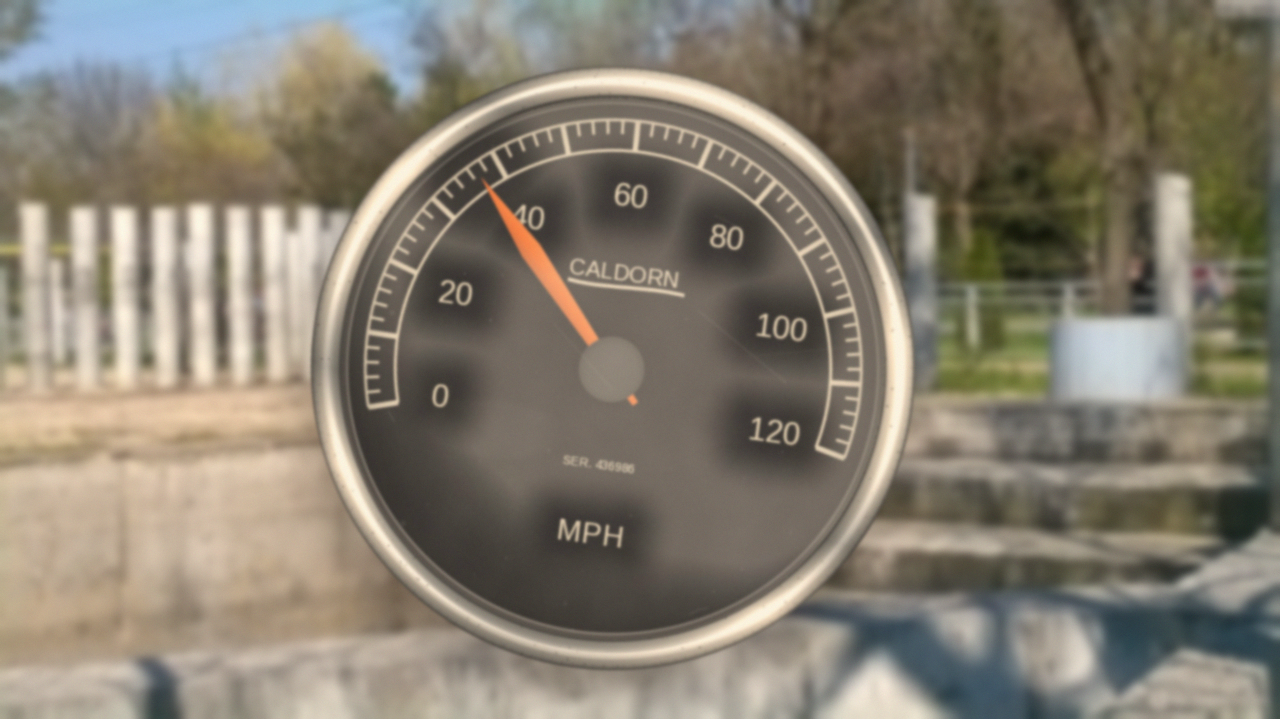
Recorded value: {"value": 37, "unit": "mph"}
